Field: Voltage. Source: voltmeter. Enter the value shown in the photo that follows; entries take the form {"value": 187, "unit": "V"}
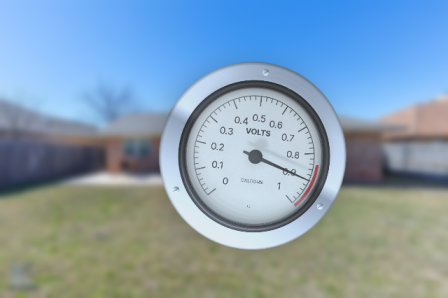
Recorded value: {"value": 0.9, "unit": "V"}
